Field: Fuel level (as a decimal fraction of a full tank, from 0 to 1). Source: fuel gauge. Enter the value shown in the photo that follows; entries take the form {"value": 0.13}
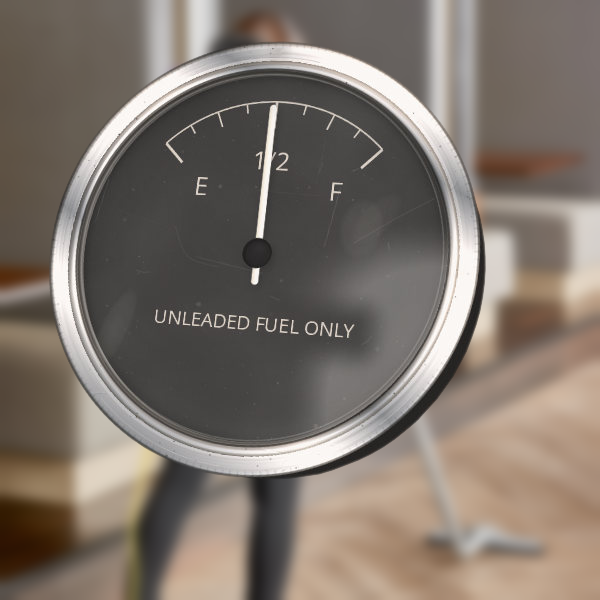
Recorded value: {"value": 0.5}
